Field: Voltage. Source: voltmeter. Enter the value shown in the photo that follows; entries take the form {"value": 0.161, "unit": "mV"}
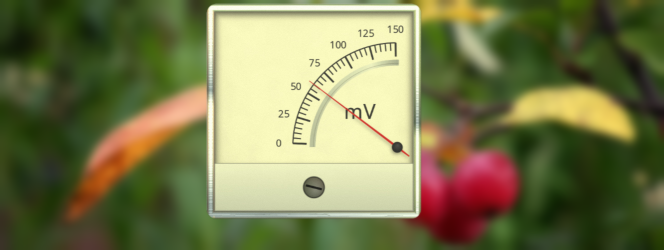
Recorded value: {"value": 60, "unit": "mV"}
